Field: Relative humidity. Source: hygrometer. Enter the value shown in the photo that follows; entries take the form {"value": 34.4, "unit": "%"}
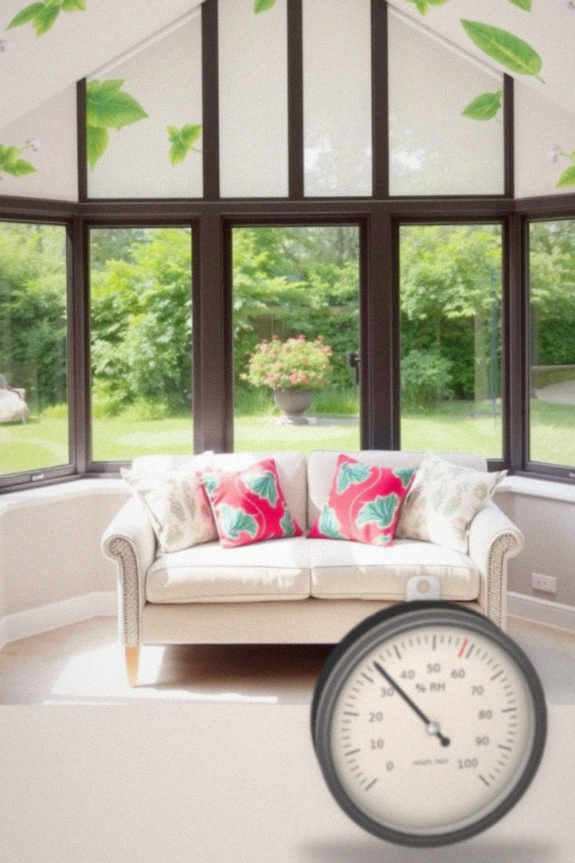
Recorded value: {"value": 34, "unit": "%"}
